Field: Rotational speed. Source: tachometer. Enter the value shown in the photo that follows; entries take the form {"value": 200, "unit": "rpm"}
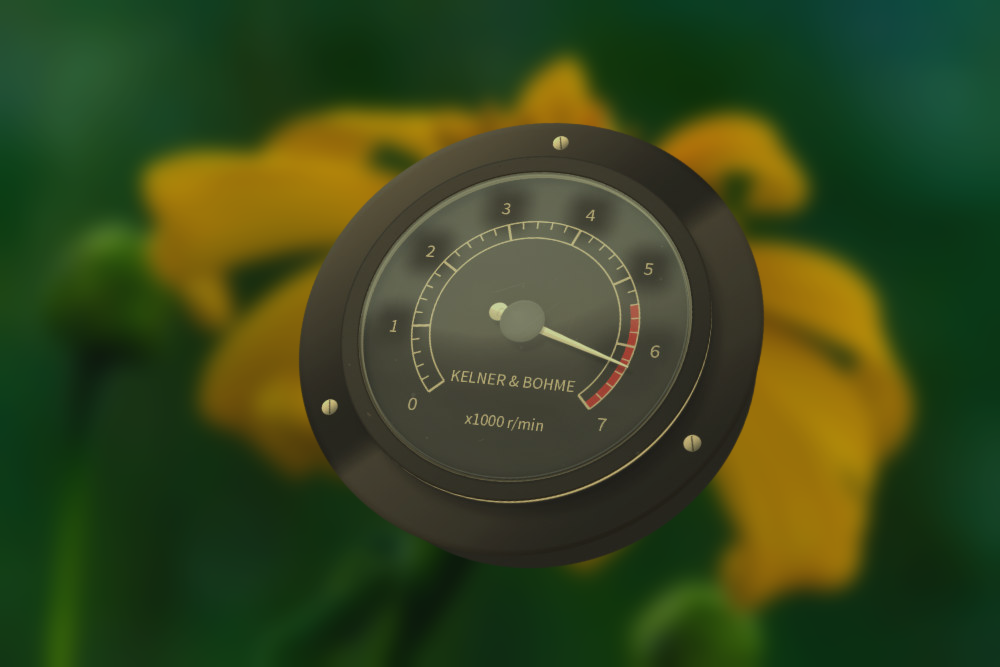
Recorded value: {"value": 6300, "unit": "rpm"}
